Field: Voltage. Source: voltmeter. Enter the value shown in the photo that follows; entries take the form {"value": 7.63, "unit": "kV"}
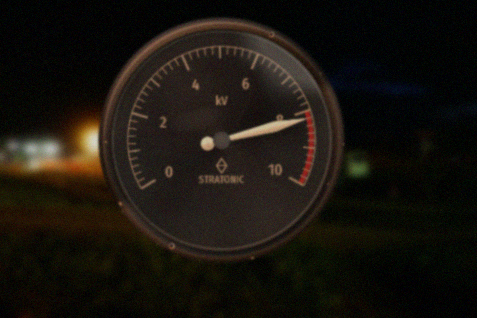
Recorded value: {"value": 8.2, "unit": "kV"}
